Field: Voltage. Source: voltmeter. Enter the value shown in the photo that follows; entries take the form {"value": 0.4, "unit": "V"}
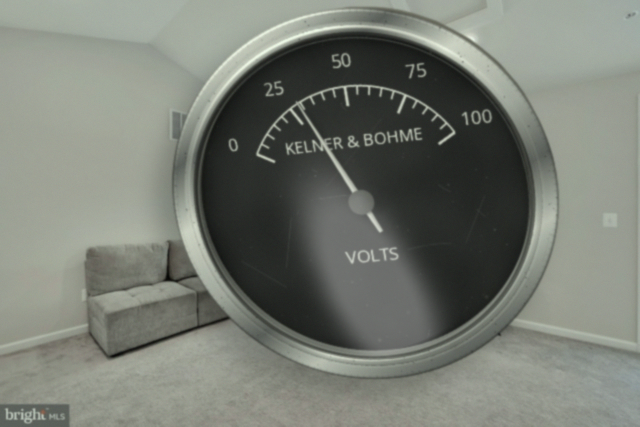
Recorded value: {"value": 30, "unit": "V"}
